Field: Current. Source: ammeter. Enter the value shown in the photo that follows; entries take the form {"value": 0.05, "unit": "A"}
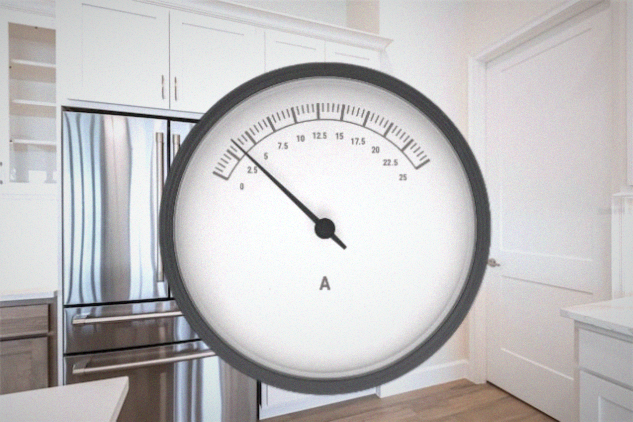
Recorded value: {"value": 3.5, "unit": "A"}
